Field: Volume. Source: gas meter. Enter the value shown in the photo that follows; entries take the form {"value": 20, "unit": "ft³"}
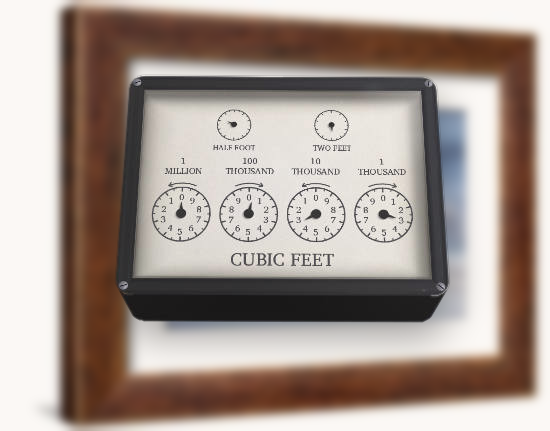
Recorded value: {"value": 3300, "unit": "ft³"}
